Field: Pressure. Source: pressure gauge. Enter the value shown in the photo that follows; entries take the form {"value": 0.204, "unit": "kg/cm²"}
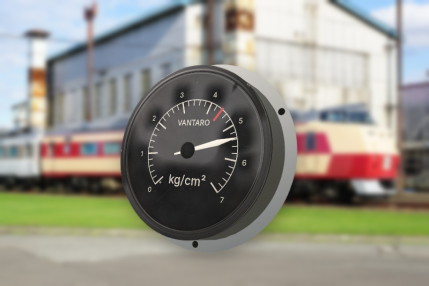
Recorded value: {"value": 5.4, "unit": "kg/cm²"}
